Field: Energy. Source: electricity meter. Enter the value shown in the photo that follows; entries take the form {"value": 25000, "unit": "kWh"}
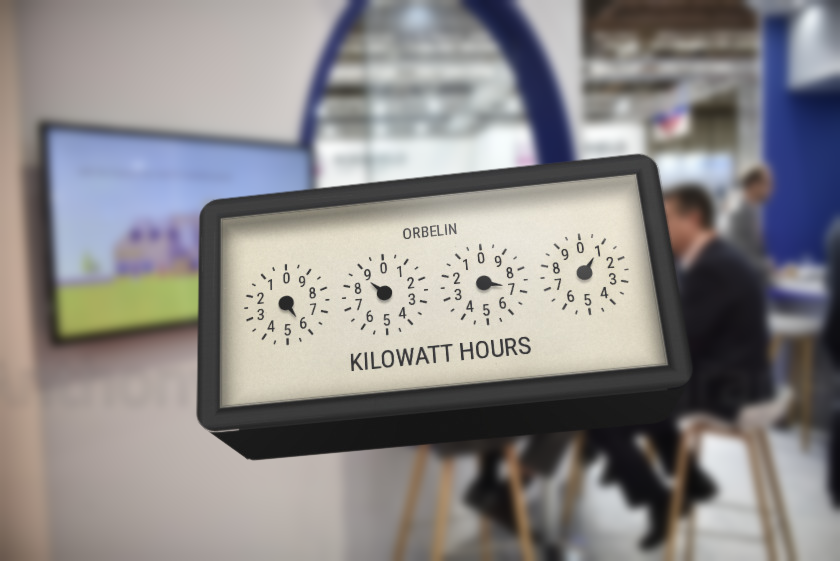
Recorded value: {"value": 5871, "unit": "kWh"}
